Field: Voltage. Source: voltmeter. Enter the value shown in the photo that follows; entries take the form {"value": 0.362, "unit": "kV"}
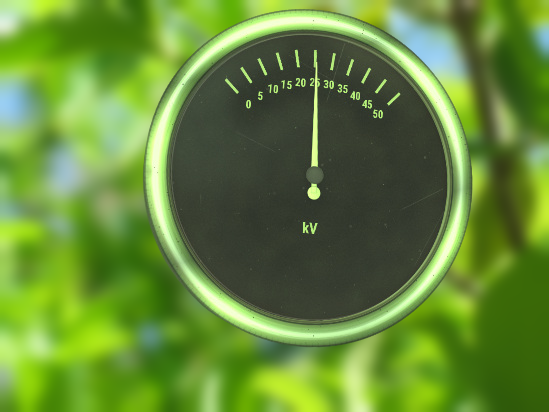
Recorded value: {"value": 25, "unit": "kV"}
